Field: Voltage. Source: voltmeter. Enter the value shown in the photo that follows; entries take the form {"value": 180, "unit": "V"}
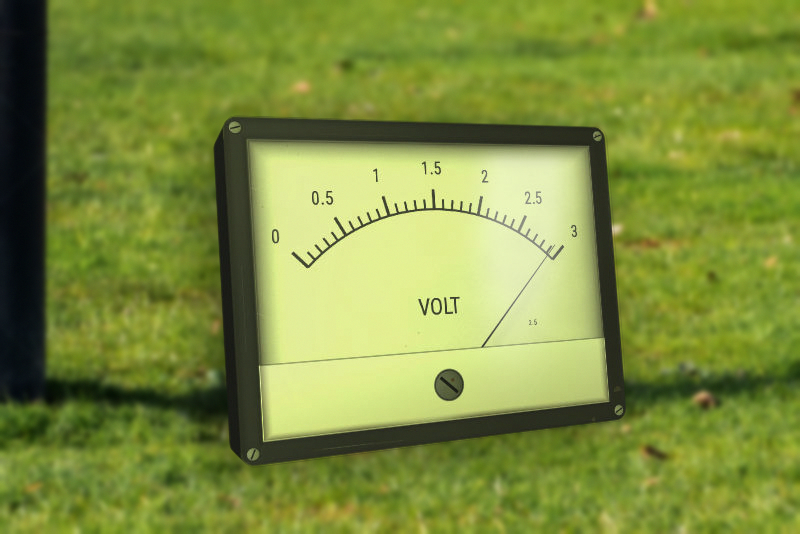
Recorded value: {"value": 2.9, "unit": "V"}
